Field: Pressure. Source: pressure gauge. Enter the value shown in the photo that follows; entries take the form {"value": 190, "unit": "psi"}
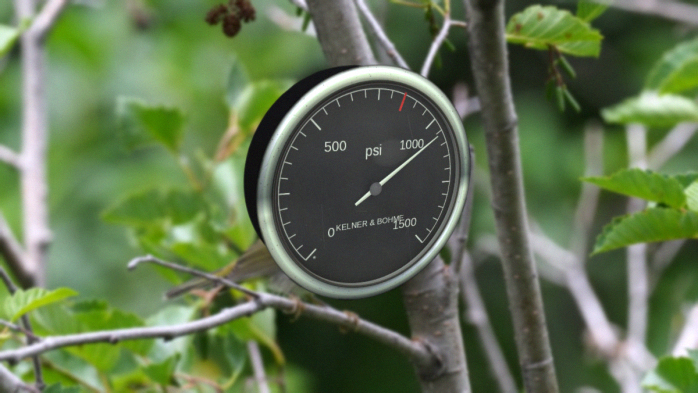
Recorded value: {"value": 1050, "unit": "psi"}
